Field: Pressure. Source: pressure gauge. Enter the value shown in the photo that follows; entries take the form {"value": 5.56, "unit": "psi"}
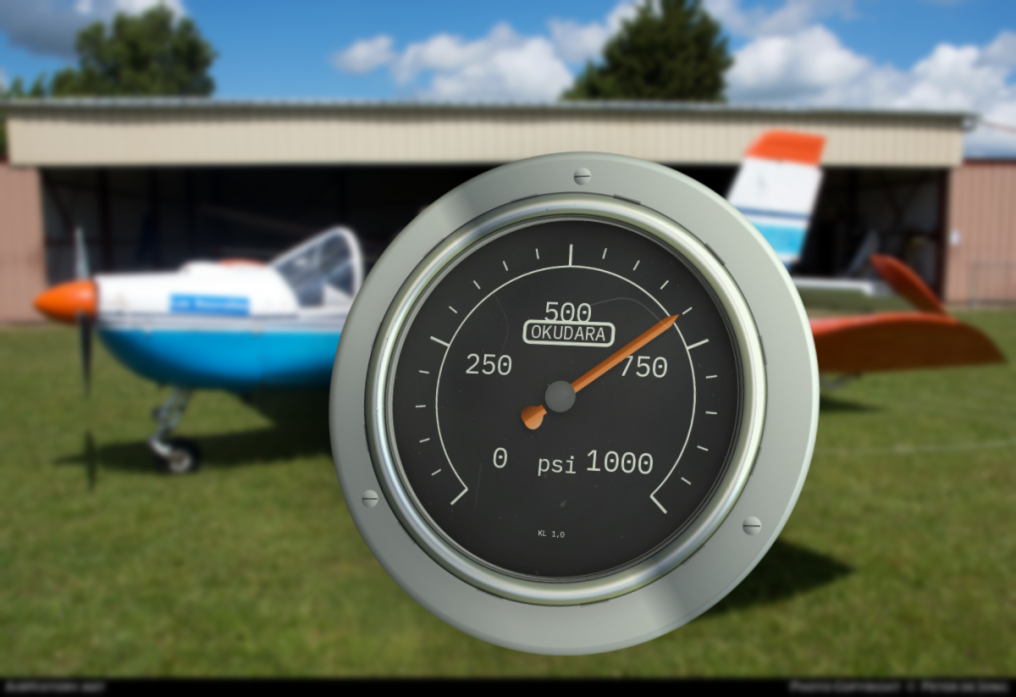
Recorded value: {"value": 700, "unit": "psi"}
